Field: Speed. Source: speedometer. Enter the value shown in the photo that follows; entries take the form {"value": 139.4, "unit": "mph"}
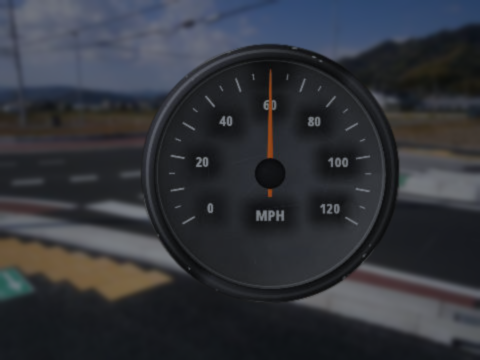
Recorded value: {"value": 60, "unit": "mph"}
